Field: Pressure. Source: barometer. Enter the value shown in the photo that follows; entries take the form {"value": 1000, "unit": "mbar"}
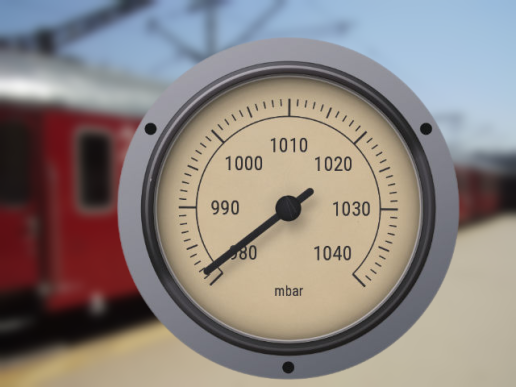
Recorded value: {"value": 981.5, "unit": "mbar"}
